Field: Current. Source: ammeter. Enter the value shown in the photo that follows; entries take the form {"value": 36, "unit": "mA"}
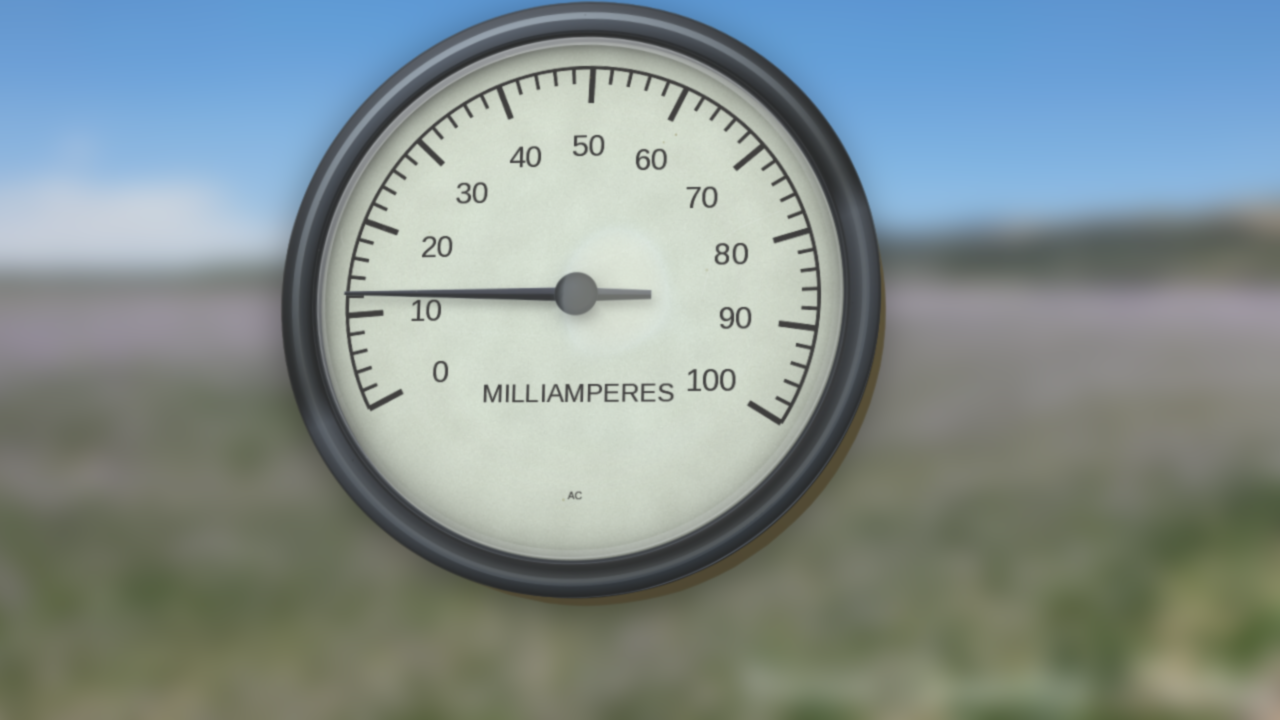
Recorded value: {"value": 12, "unit": "mA"}
